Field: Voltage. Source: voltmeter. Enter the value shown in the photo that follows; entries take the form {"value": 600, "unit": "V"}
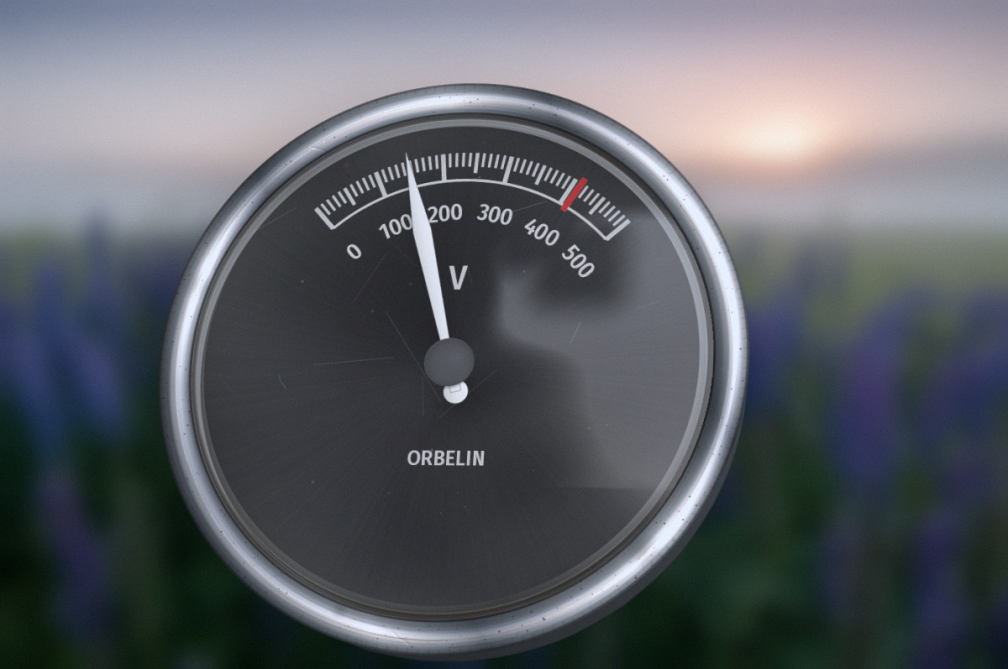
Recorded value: {"value": 150, "unit": "V"}
